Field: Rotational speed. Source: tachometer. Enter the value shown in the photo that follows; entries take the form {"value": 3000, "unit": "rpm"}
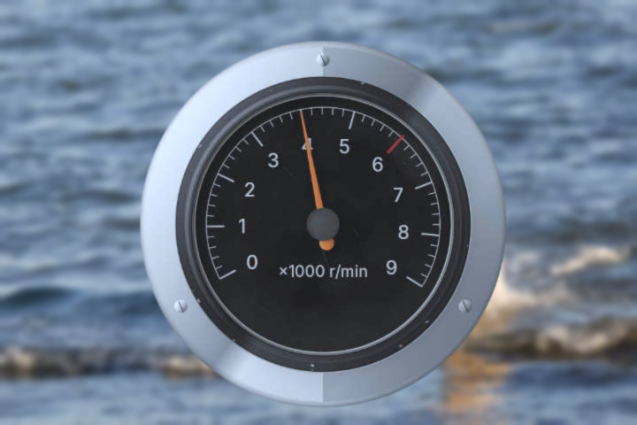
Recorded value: {"value": 4000, "unit": "rpm"}
